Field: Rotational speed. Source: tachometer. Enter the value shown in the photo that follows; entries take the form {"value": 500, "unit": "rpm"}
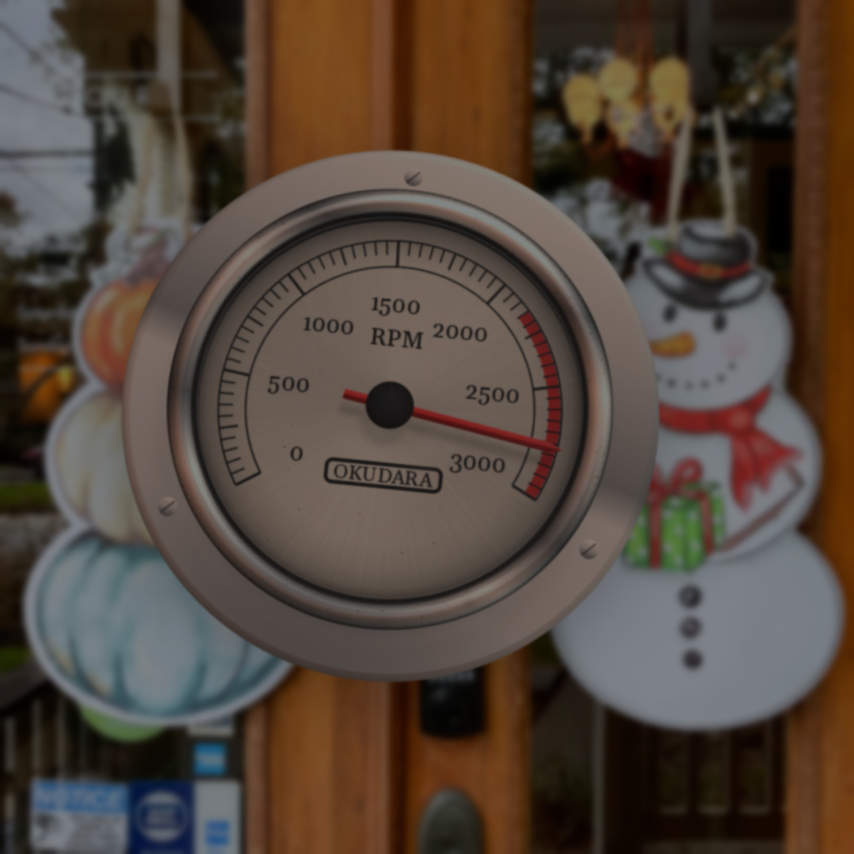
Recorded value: {"value": 2775, "unit": "rpm"}
